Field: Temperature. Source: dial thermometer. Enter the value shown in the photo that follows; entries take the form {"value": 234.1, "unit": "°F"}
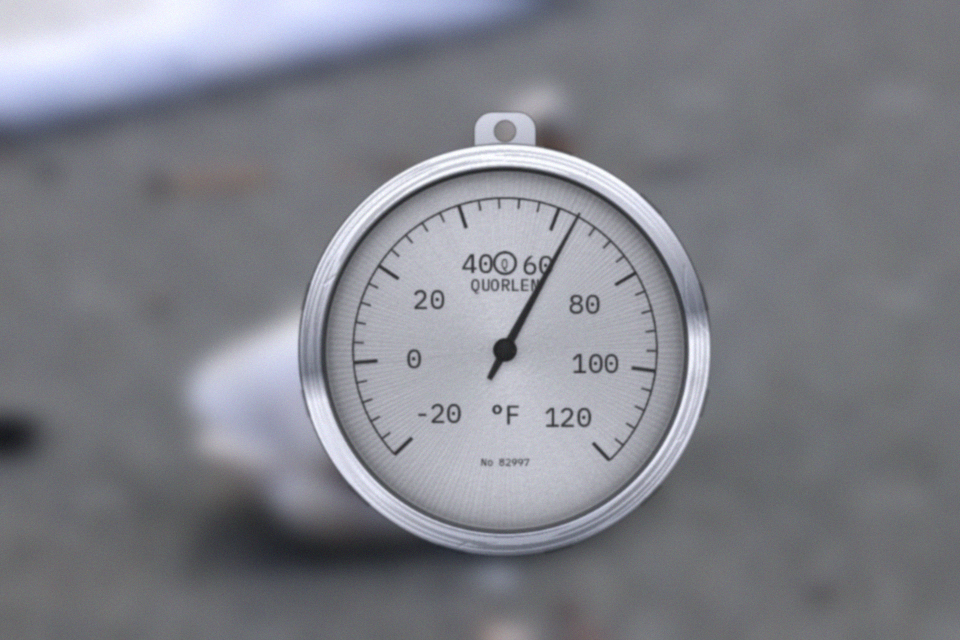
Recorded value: {"value": 64, "unit": "°F"}
